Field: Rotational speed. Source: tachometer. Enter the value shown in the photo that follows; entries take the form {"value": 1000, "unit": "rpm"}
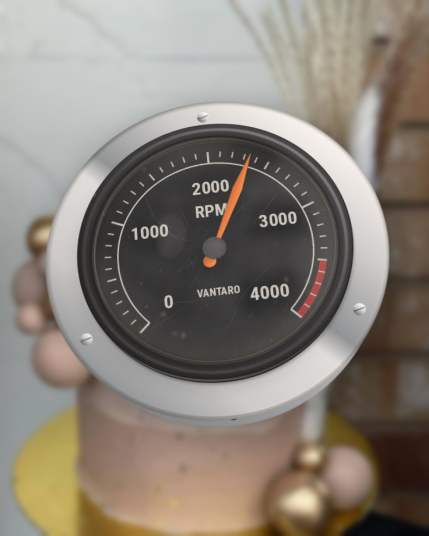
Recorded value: {"value": 2350, "unit": "rpm"}
